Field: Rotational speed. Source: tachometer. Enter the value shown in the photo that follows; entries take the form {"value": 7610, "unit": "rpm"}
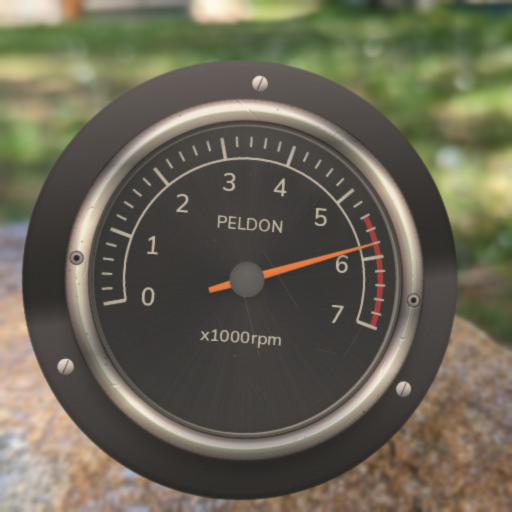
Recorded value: {"value": 5800, "unit": "rpm"}
